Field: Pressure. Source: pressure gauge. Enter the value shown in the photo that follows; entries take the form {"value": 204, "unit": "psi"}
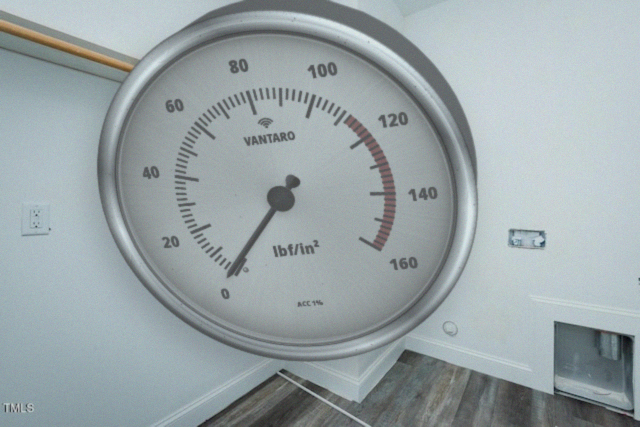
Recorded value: {"value": 2, "unit": "psi"}
